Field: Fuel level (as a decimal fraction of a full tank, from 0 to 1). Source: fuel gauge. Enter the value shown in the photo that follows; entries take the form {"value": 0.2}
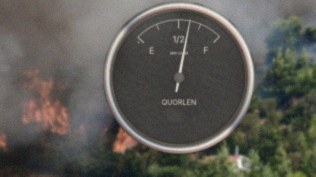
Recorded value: {"value": 0.625}
